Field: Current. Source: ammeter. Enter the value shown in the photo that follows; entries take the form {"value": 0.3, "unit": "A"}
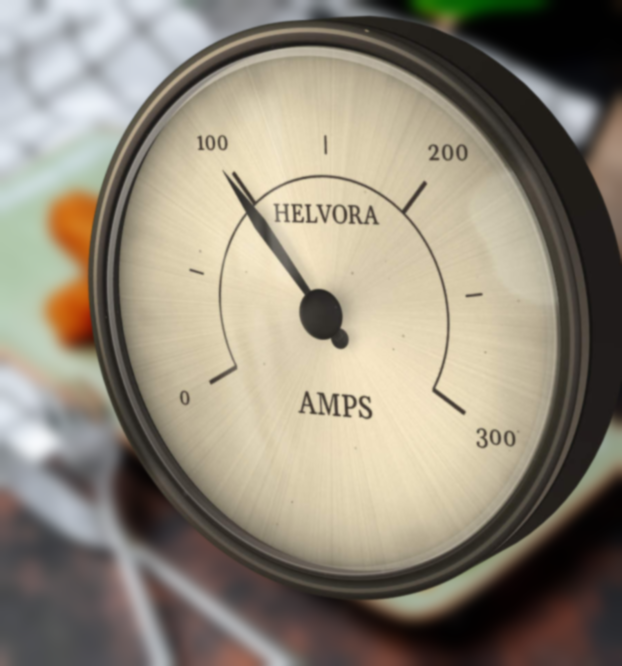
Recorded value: {"value": 100, "unit": "A"}
